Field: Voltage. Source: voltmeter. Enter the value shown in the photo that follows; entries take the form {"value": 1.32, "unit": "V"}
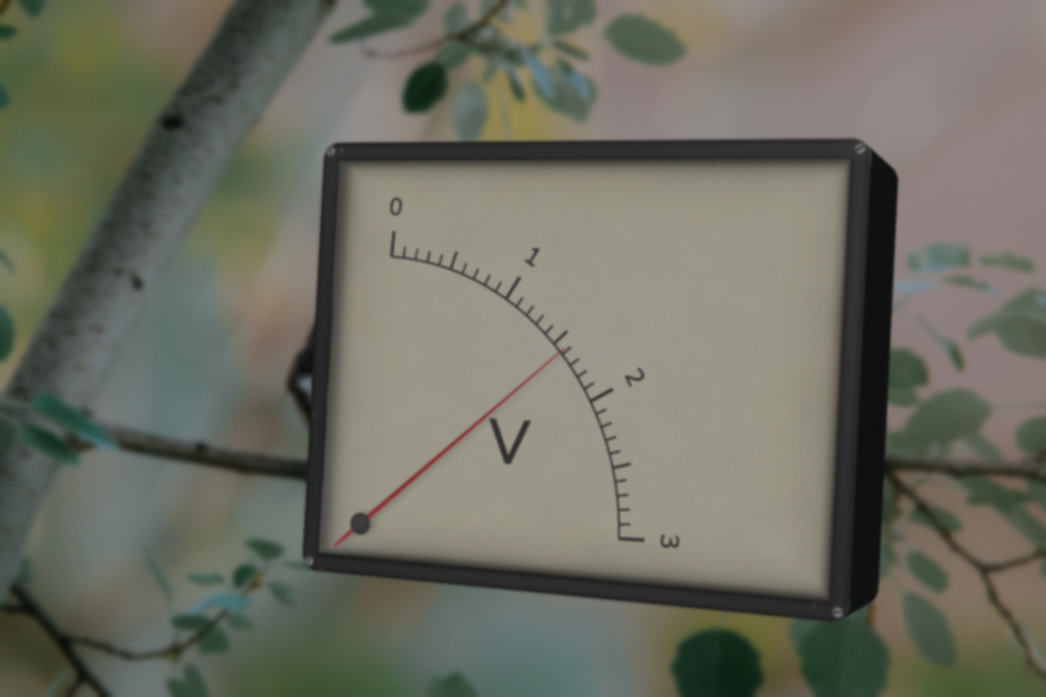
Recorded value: {"value": 1.6, "unit": "V"}
